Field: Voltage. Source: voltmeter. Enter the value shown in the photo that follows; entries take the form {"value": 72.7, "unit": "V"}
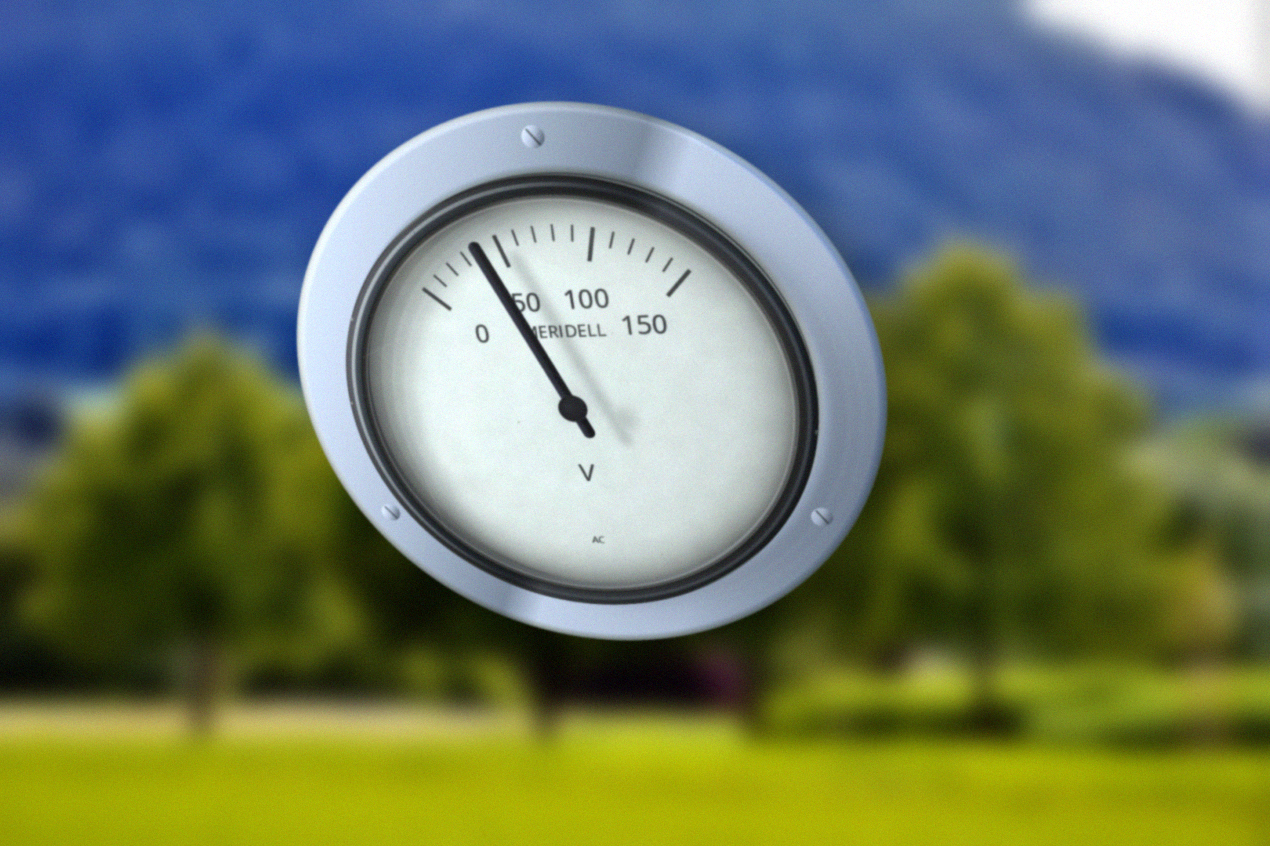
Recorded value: {"value": 40, "unit": "V"}
